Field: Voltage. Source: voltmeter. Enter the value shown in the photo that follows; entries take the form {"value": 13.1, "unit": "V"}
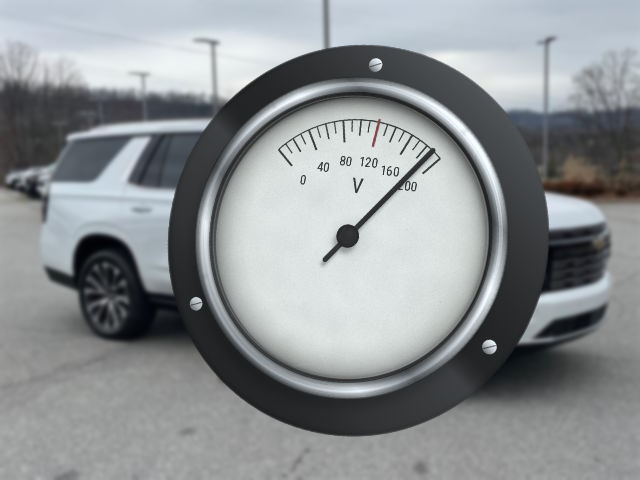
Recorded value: {"value": 190, "unit": "V"}
